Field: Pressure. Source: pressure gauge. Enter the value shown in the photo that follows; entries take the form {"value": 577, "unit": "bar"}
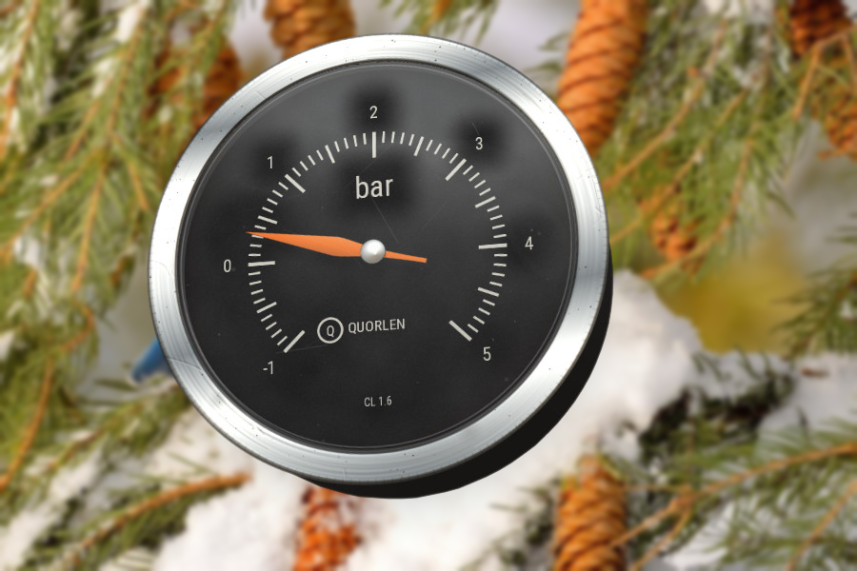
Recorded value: {"value": 0.3, "unit": "bar"}
